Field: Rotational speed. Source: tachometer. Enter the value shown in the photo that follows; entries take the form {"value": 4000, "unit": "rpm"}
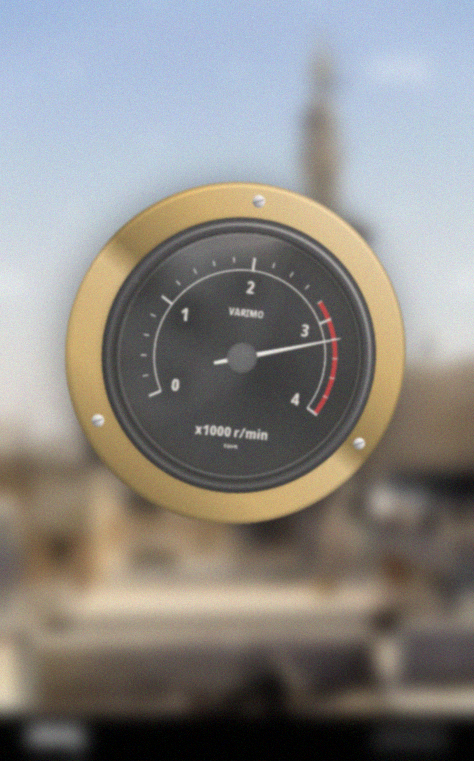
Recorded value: {"value": 3200, "unit": "rpm"}
